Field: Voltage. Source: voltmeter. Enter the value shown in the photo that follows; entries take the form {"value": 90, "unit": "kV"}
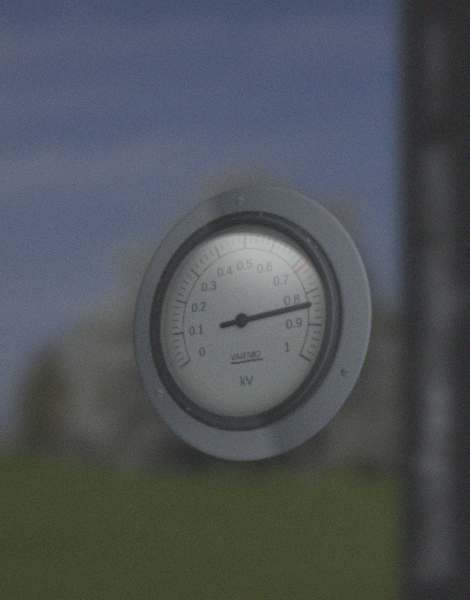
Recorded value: {"value": 0.84, "unit": "kV"}
